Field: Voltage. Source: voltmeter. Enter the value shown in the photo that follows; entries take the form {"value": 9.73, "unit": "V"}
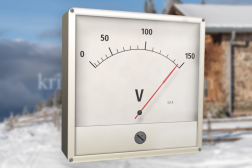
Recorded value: {"value": 145, "unit": "V"}
